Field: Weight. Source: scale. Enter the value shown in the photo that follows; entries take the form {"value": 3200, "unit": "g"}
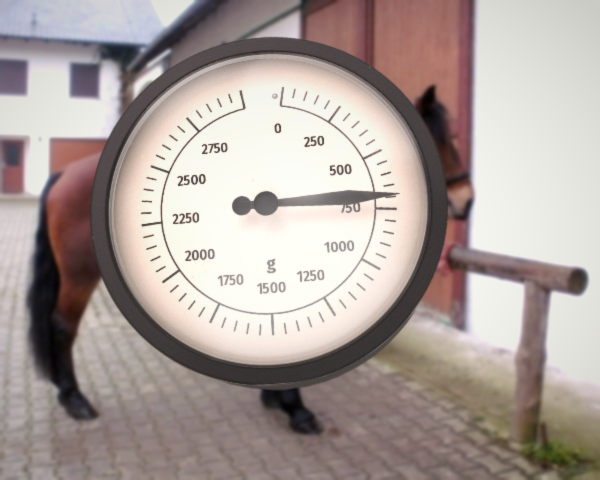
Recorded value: {"value": 700, "unit": "g"}
